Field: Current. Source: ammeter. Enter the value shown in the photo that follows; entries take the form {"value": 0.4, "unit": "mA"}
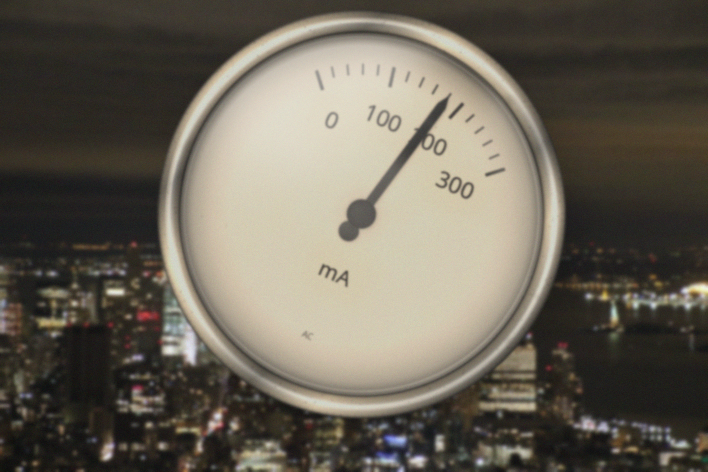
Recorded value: {"value": 180, "unit": "mA"}
